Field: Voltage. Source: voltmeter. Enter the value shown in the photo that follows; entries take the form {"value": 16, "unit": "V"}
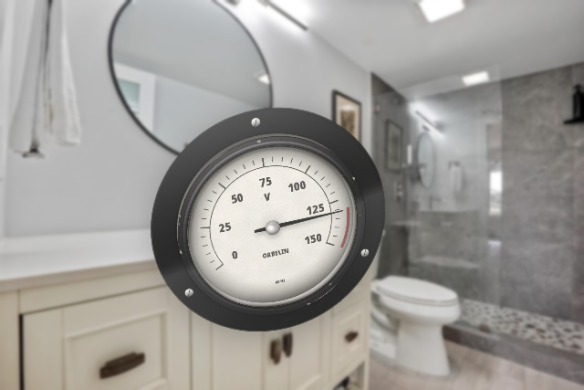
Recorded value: {"value": 130, "unit": "V"}
